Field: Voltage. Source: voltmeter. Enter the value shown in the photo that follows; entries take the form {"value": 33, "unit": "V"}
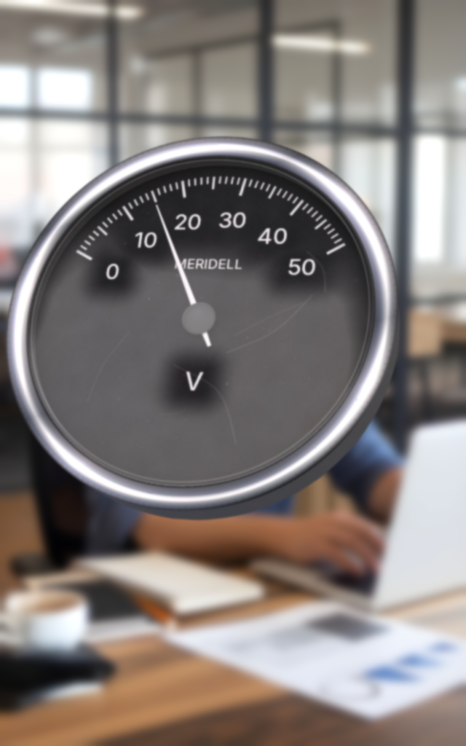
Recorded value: {"value": 15, "unit": "V"}
